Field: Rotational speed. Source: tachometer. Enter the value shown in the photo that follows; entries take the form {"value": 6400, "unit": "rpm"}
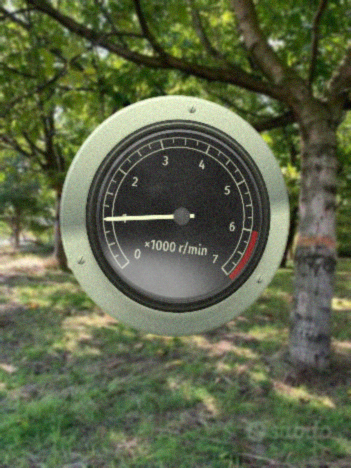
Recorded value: {"value": 1000, "unit": "rpm"}
